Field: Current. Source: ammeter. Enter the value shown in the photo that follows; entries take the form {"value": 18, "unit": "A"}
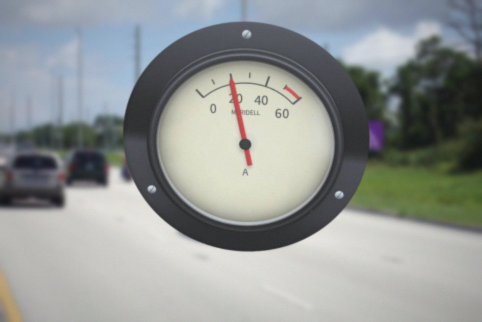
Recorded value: {"value": 20, "unit": "A"}
